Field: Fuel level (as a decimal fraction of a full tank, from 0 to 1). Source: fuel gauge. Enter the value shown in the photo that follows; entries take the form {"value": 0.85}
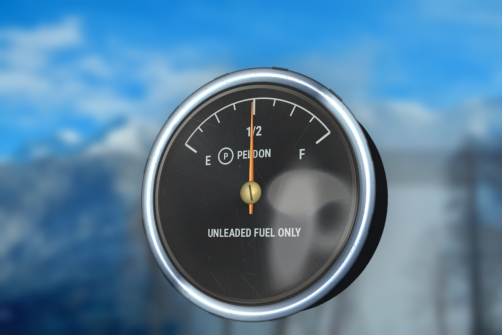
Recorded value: {"value": 0.5}
